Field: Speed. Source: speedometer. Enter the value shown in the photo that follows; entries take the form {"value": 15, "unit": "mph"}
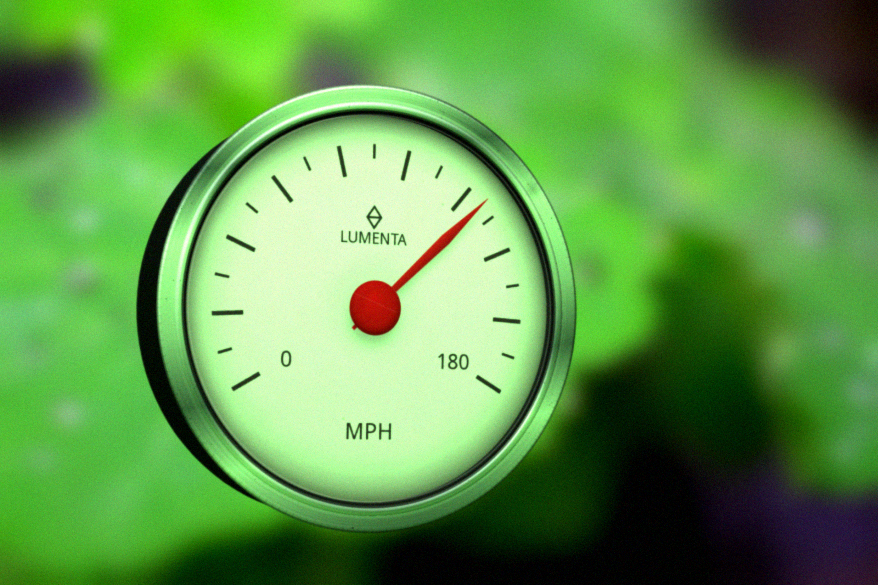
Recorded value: {"value": 125, "unit": "mph"}
